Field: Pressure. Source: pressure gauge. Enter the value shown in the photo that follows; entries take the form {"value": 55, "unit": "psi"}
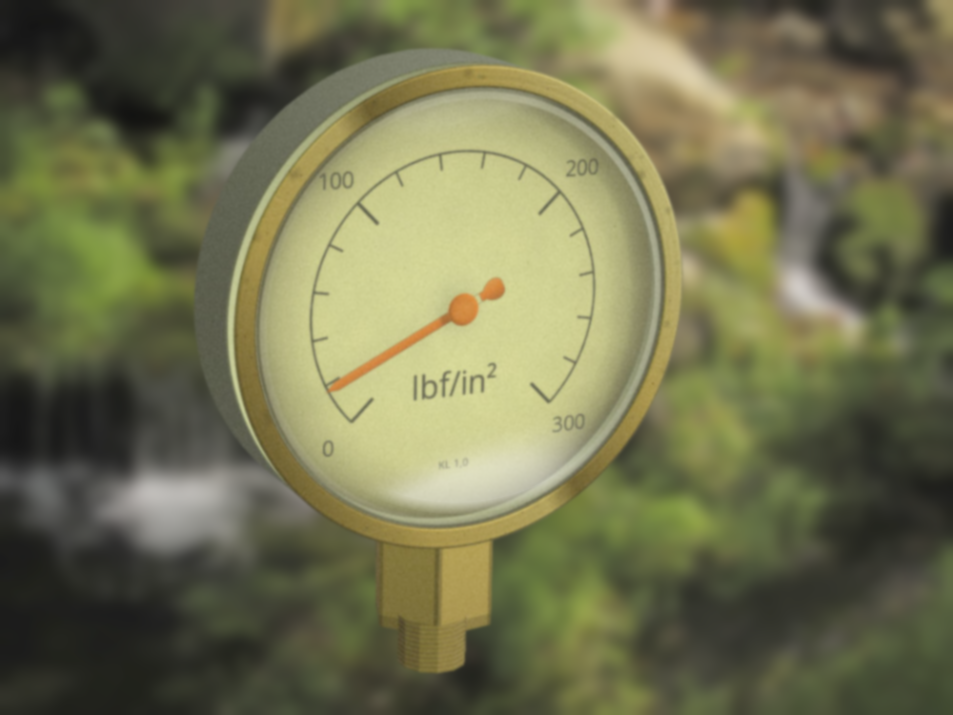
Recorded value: {"value": 20, "unit": "psi"}
